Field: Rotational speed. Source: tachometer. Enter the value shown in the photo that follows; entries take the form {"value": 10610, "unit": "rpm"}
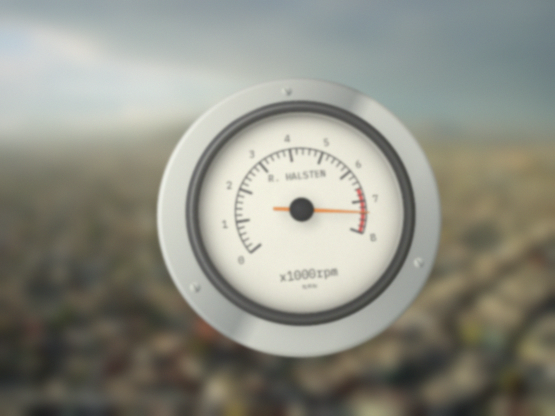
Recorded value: {"value": 7400, "unit": "rpm"}
